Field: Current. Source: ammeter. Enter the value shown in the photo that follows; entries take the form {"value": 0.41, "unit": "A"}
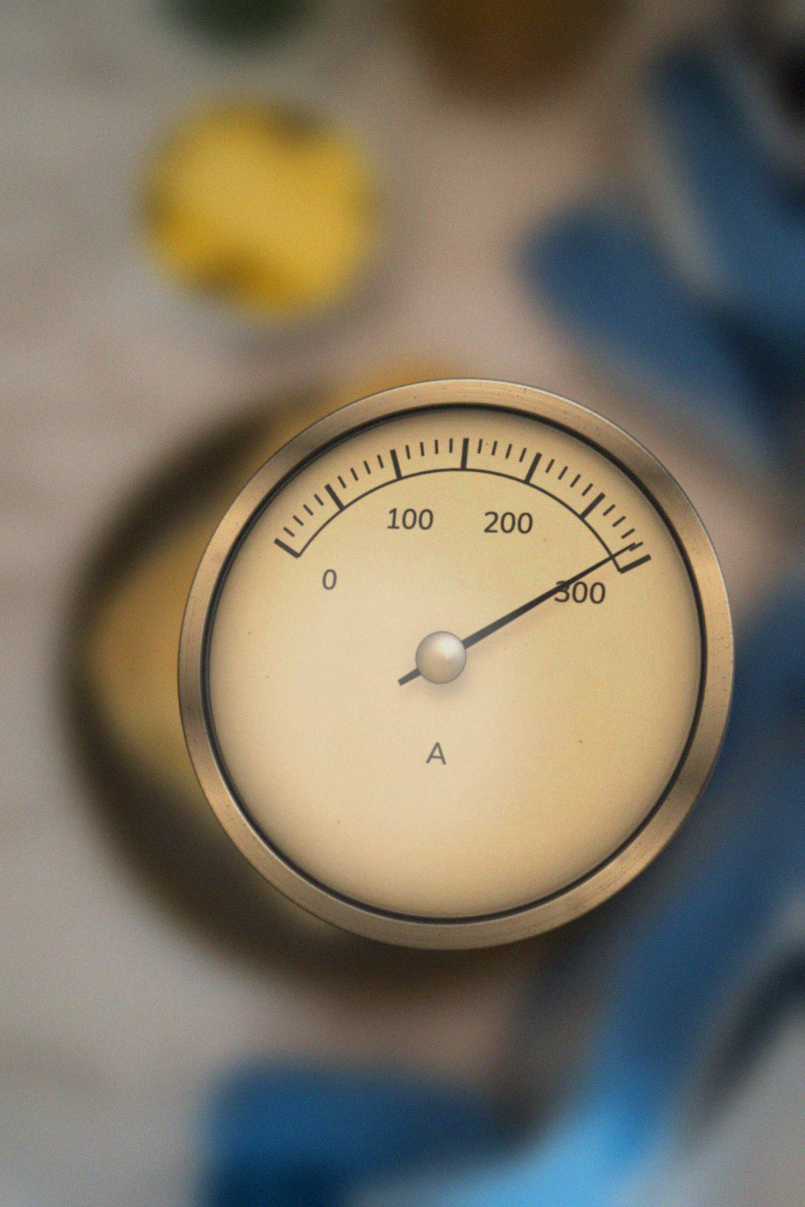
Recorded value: {"value": 290, "unit": "A"}
